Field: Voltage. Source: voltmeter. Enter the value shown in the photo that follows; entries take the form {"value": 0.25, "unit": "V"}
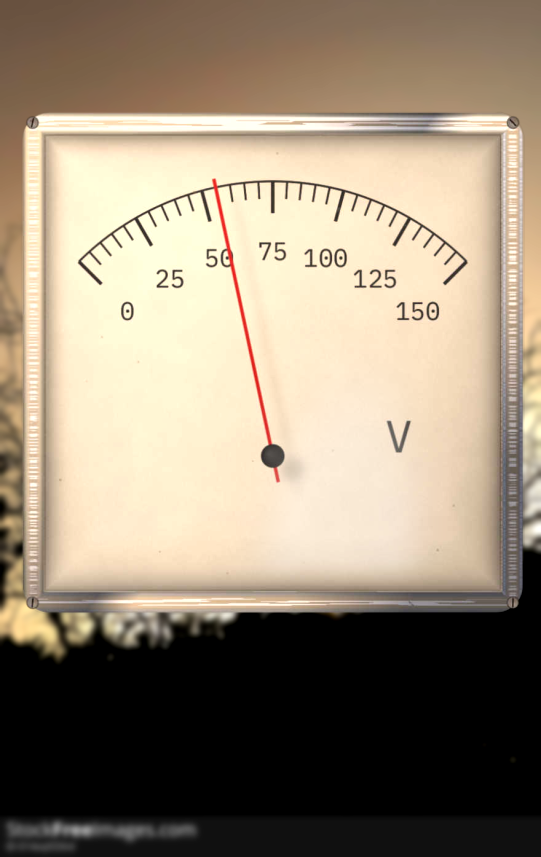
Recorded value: {"value": 55, "unit": "V"}
